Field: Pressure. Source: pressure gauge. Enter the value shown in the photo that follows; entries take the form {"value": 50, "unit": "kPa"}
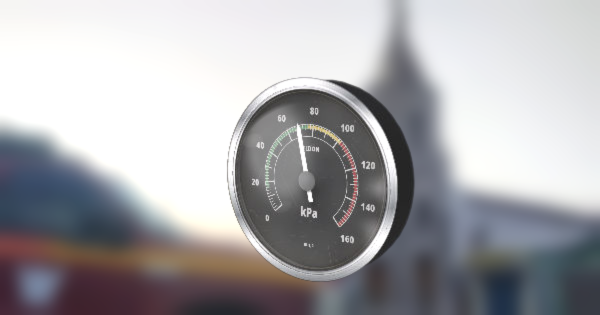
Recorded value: {"value": 70, "unit": "kPa"}
